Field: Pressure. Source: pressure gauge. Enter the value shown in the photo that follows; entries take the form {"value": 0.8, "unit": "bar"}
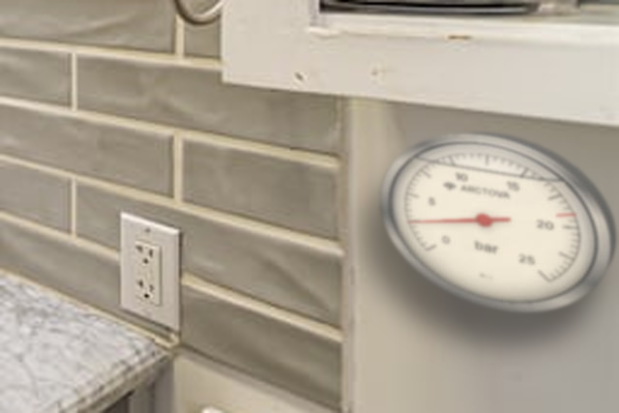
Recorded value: {"value": 2.5, "unit": "bar"}
